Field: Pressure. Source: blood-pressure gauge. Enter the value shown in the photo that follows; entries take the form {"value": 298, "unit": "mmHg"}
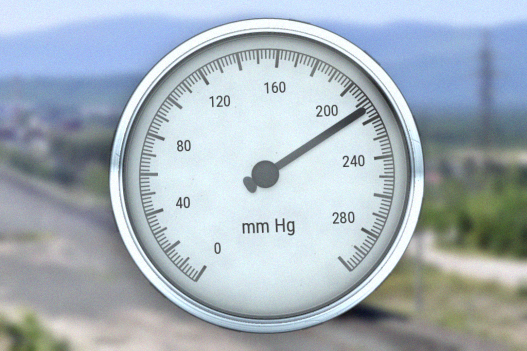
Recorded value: {"value": 214, "unit": "mmHg"}
